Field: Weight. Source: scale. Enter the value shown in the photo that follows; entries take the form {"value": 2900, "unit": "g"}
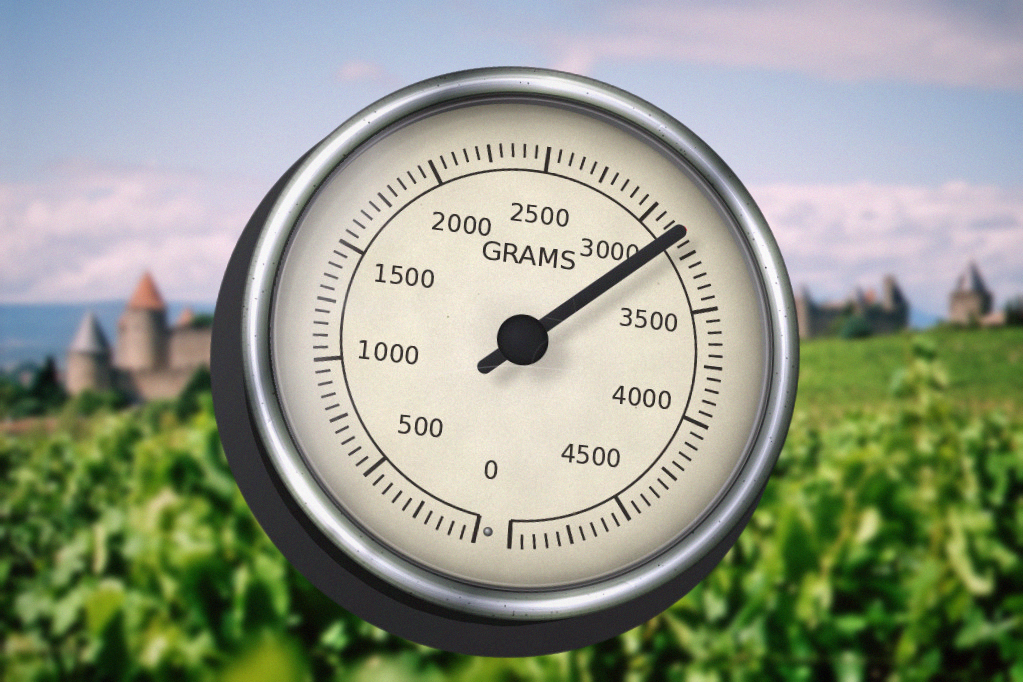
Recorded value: {"value": 3150, "unit": "g"}
